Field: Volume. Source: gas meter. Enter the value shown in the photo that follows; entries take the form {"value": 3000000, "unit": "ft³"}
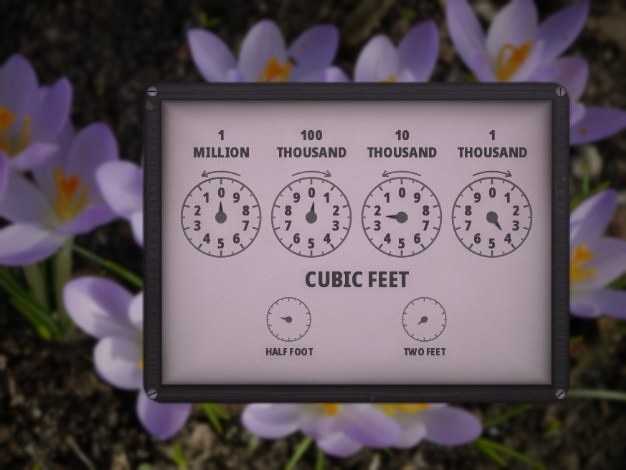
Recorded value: {"value": 2400, "unit": "ft³"}
